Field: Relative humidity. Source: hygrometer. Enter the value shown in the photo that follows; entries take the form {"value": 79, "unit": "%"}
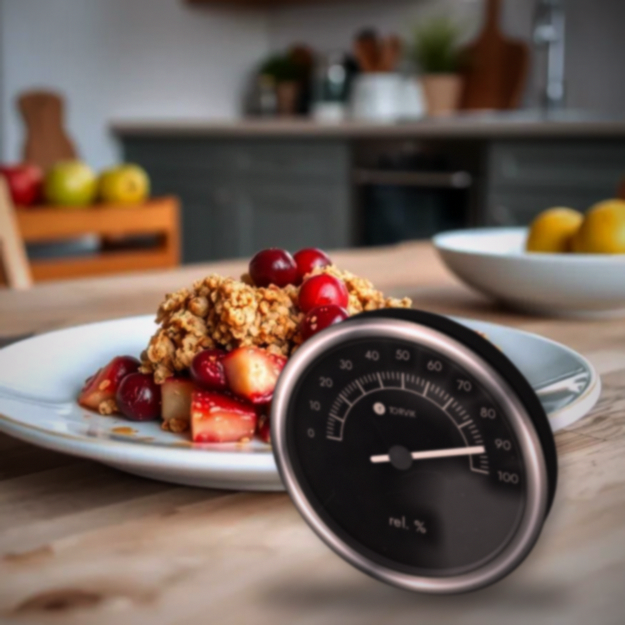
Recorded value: {"value": 90, "unit": "%"}
